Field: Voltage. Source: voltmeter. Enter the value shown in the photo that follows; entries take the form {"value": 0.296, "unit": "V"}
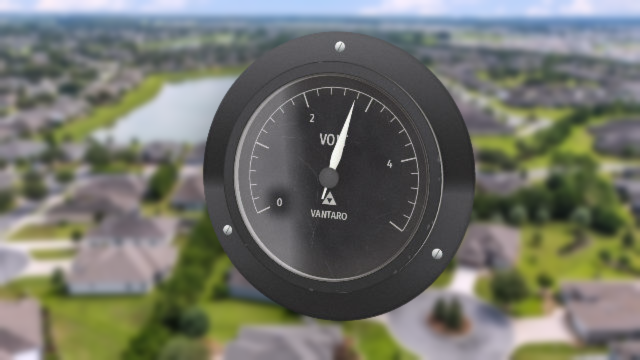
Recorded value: {"value": 2.8, "unit": "V"}
